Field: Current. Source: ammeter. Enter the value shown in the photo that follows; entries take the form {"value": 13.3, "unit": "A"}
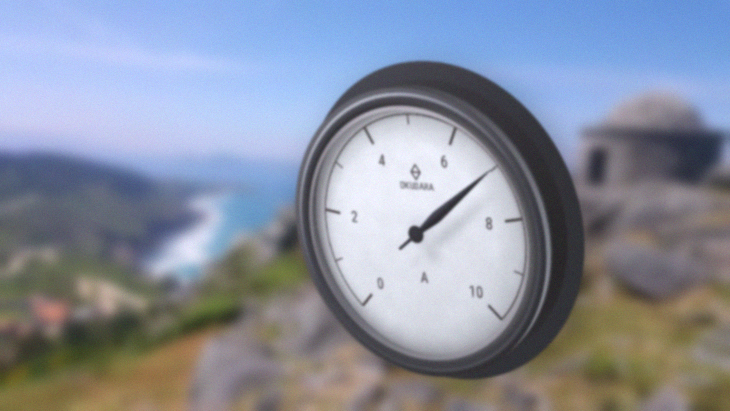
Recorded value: {"value": 7, "unit": "A"}
